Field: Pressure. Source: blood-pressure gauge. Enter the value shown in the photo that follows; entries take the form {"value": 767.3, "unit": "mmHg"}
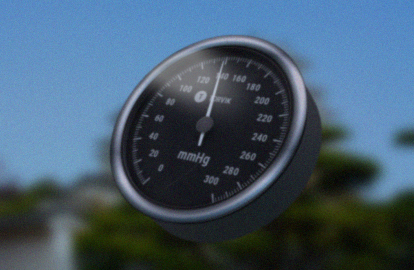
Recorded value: {"value": 140, "unit": "mmHg"}
